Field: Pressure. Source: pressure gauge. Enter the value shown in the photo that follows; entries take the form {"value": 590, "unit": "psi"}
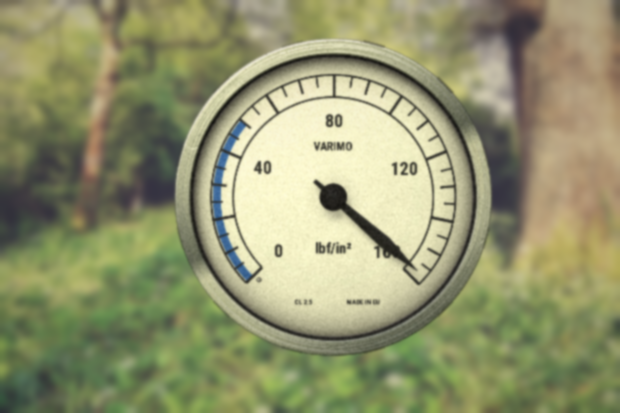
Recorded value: {"value": 157.5, "unit": "psi"}
